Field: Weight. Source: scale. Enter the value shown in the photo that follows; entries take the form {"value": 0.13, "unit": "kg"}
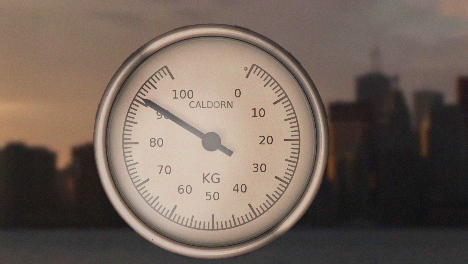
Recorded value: {"value": 91, "unit": "kg"}
